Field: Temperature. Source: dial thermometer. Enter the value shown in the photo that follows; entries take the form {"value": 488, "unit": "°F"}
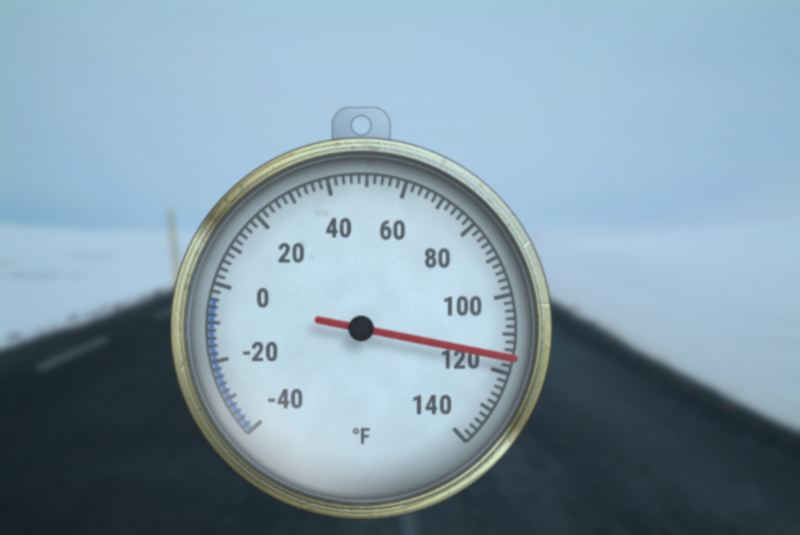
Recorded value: {"value": 116, "unit": "°F"}
